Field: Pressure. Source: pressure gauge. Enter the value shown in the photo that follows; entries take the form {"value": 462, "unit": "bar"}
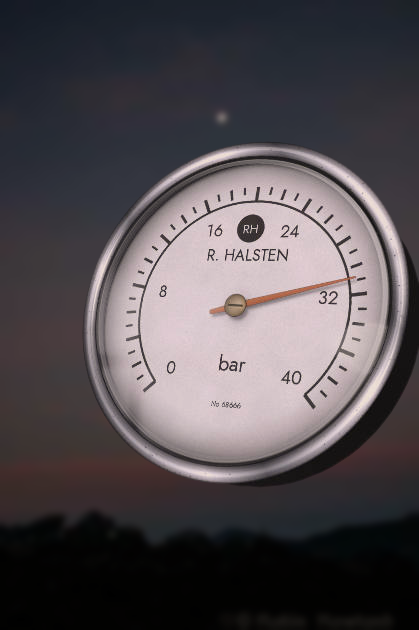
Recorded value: {"value": 31, "unit": "bar"}
